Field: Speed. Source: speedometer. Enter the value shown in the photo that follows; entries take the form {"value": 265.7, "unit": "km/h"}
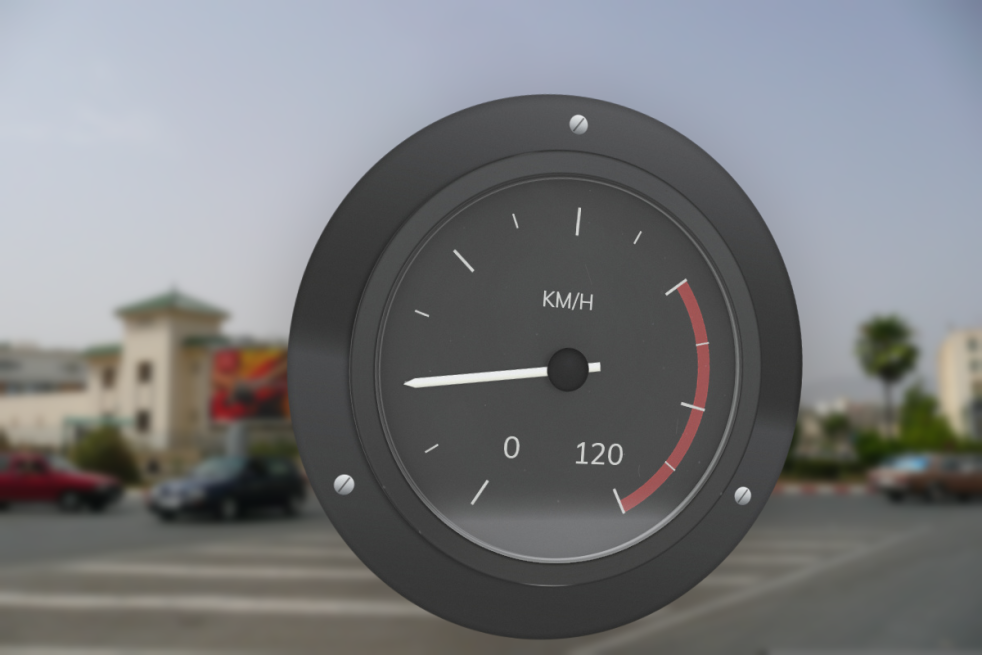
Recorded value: {"value": 20, "unit": "km/h"}
